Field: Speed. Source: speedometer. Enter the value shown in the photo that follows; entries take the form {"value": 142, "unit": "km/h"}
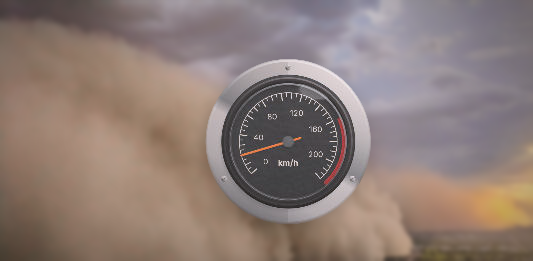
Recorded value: {"value": 20, "unit": "km/h"}
